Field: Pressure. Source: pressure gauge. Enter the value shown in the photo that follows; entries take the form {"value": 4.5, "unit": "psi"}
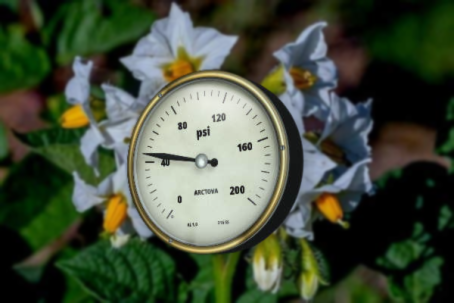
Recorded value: {"value": 45, "unit": "psi"}
